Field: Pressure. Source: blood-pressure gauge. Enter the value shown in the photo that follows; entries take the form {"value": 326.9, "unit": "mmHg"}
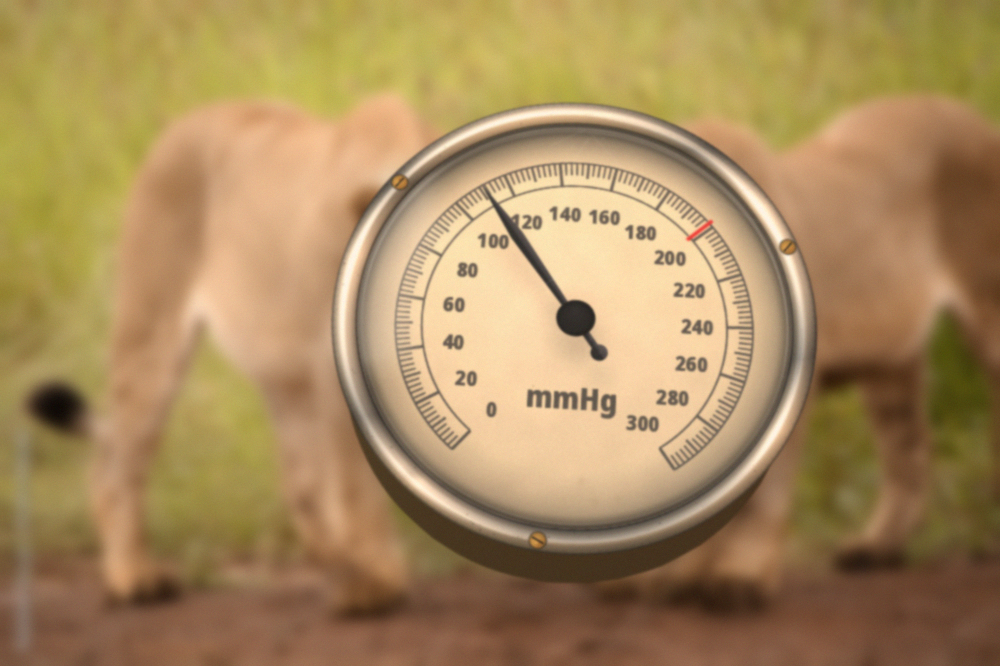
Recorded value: {"value": 110, "unit": "mmHg"}
